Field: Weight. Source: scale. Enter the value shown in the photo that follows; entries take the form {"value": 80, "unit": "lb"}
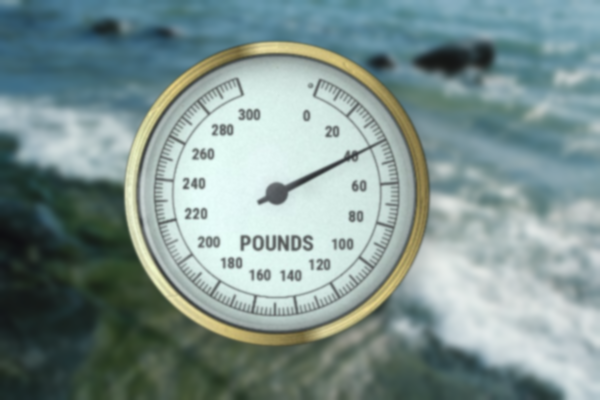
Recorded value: {"value": 40, "unit": "lb"}
